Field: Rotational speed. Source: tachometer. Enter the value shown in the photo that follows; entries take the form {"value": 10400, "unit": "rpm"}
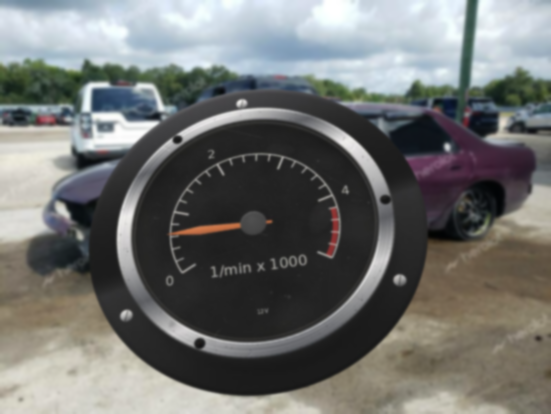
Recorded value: {"value": 600, "unit": "rpm"}
